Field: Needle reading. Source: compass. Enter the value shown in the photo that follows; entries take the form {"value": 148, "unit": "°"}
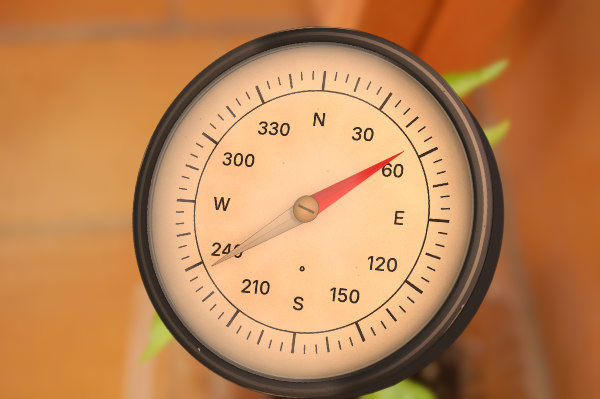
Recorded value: {"value": 55, "unit": "°"}
